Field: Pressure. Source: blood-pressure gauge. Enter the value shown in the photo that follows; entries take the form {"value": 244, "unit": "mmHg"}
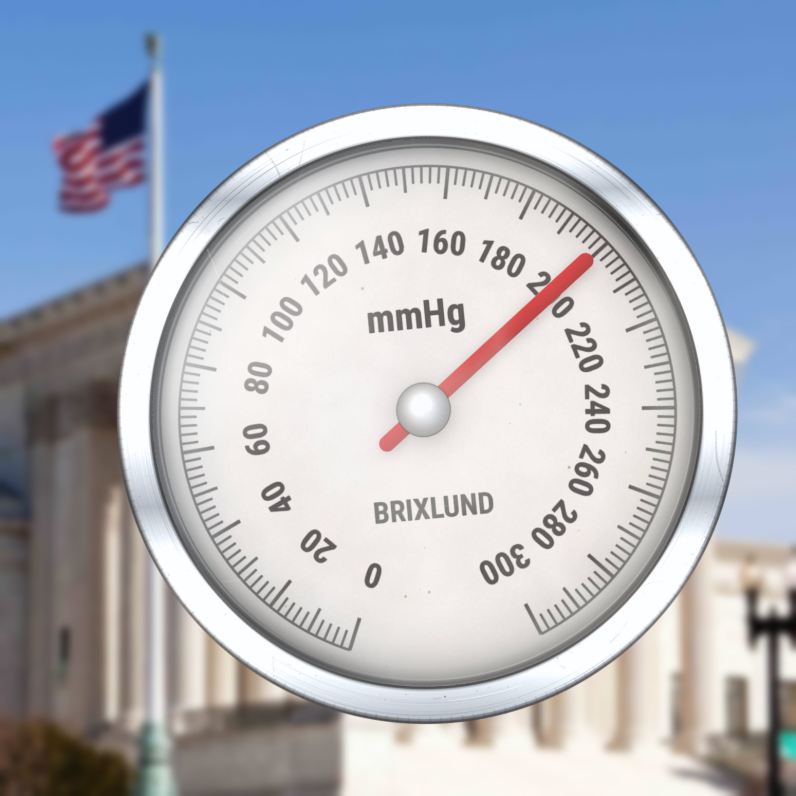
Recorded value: {"value": 200, "unit": "mmHg"}
